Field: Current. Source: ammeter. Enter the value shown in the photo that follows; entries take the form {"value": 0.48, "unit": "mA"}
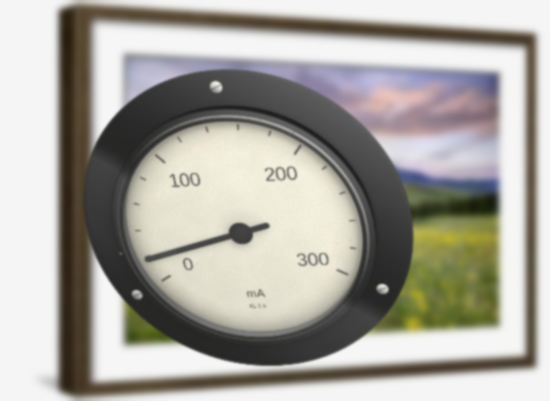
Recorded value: {"value": 20, "unit": "mA"}
